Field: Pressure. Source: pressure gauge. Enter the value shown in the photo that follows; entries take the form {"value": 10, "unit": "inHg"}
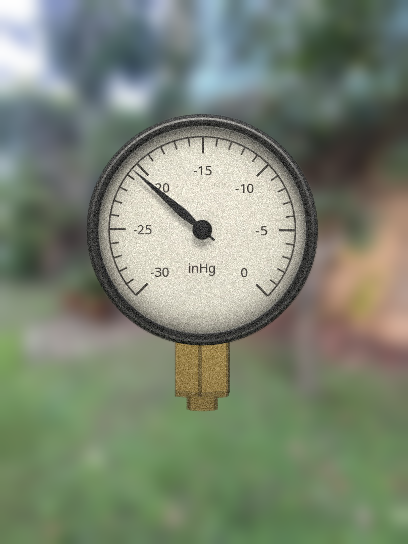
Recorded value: {"value": -20.5, "unit": "inHg"}
